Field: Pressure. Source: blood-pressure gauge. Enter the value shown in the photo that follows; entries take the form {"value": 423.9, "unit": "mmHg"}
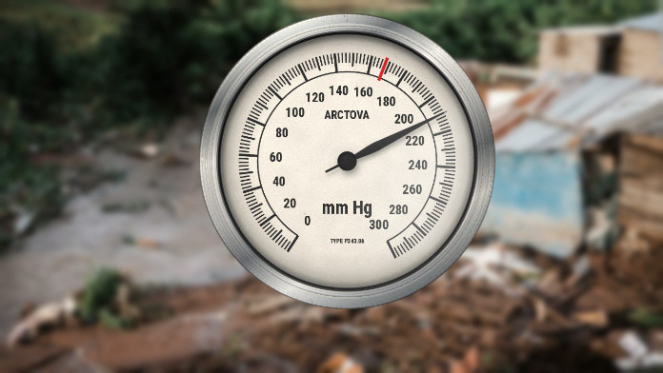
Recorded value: {"value": 210, "unit": "mmHg"}
